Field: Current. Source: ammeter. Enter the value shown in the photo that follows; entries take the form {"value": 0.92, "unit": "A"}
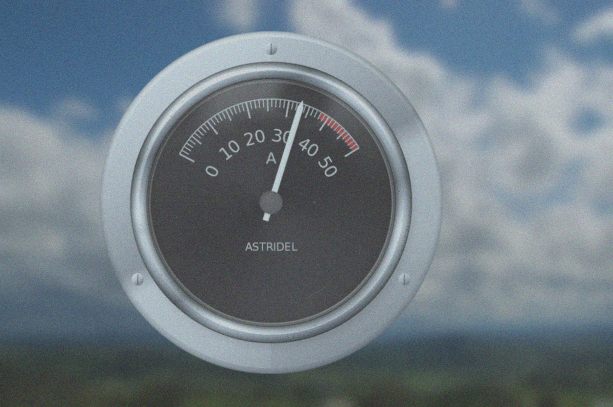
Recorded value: {"value": 33, "unit": "A"}
